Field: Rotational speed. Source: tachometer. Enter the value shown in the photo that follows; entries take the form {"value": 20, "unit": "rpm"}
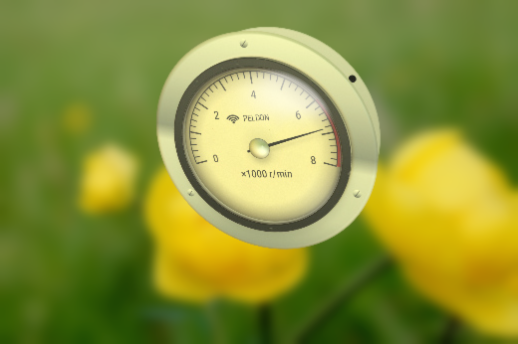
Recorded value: {"value": 6800, "unit": "rpm"}
